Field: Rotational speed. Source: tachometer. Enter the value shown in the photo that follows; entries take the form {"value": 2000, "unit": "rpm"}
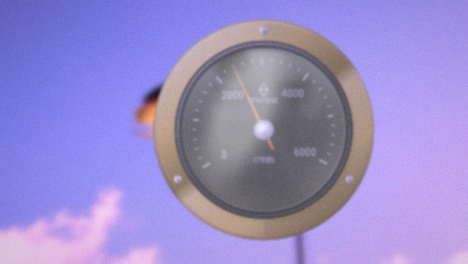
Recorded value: {"value": 2400, "unit": "rpm"}
